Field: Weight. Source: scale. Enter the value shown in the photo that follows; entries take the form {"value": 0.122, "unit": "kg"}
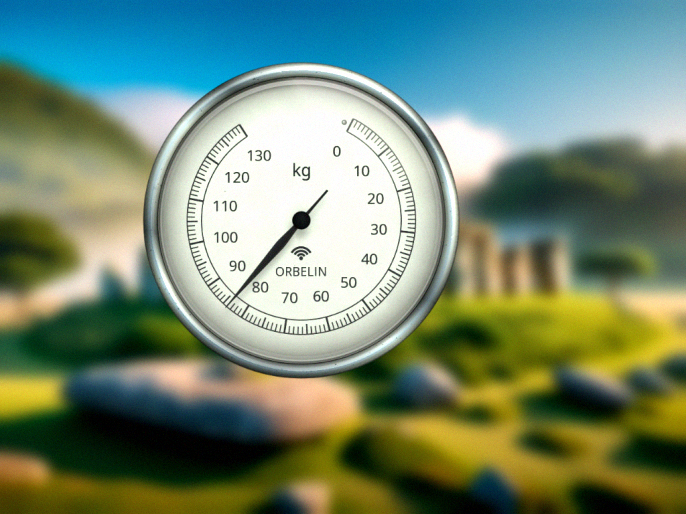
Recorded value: {"value": 84, "unit": "kg"}
